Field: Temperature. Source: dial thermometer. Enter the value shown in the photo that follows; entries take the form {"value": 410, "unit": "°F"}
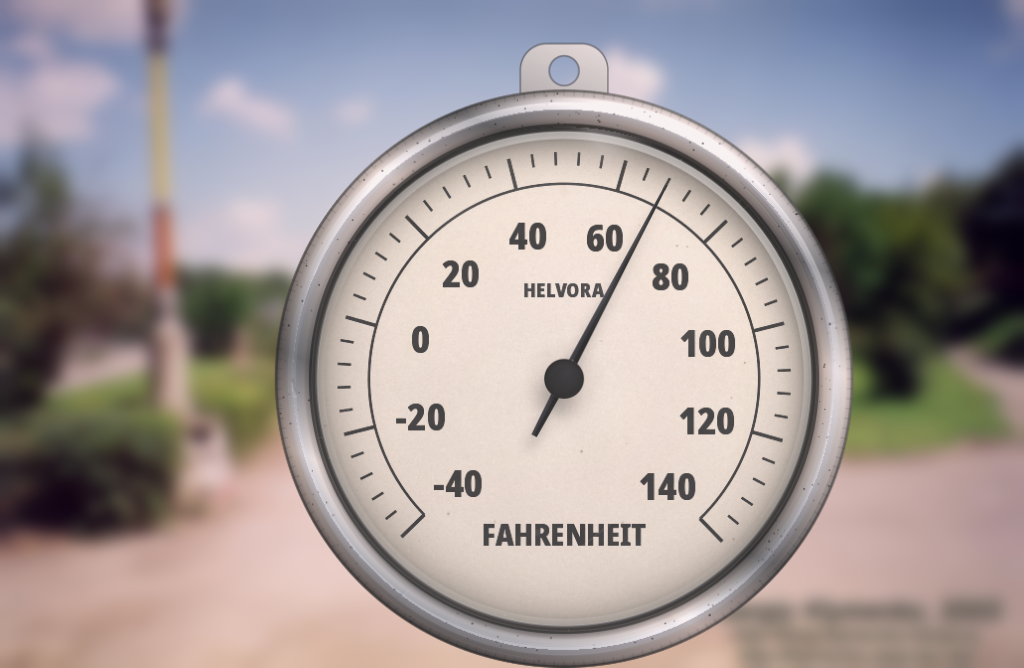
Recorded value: {"value": 68, "unit": "°F"}
